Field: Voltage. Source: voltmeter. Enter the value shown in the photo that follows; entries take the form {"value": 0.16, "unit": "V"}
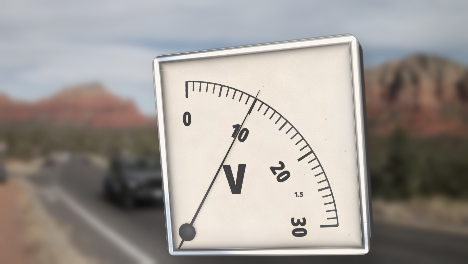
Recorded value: {"value": 10, "unit": "V"}
